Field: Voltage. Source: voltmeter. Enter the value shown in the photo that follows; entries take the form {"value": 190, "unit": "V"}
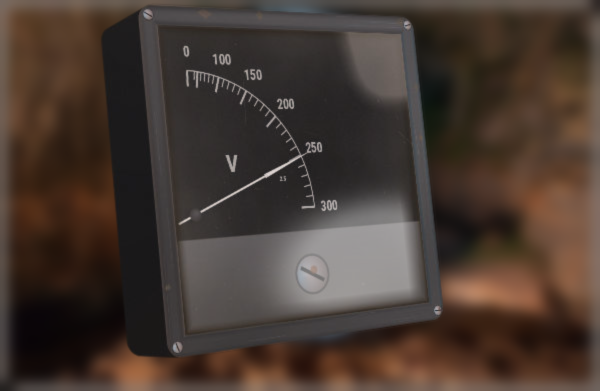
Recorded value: {"value": 250, "unit": "V"}
